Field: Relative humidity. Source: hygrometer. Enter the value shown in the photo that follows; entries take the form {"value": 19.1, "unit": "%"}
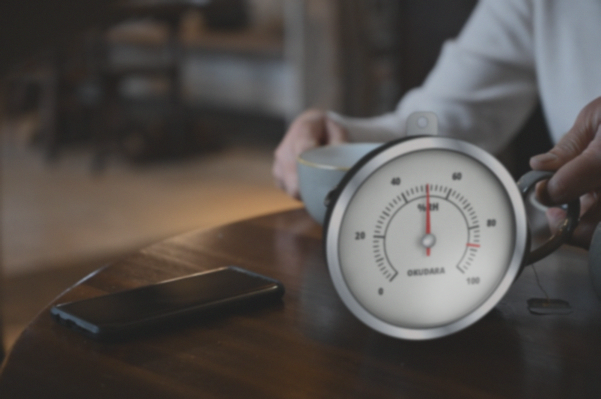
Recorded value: {"value": 50, "unit": "%"}
